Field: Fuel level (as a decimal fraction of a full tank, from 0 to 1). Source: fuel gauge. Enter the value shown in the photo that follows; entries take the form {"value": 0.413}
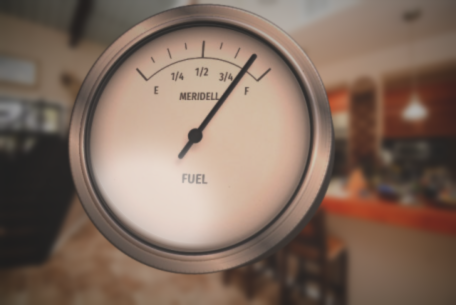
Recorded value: {"value": 0.875}
